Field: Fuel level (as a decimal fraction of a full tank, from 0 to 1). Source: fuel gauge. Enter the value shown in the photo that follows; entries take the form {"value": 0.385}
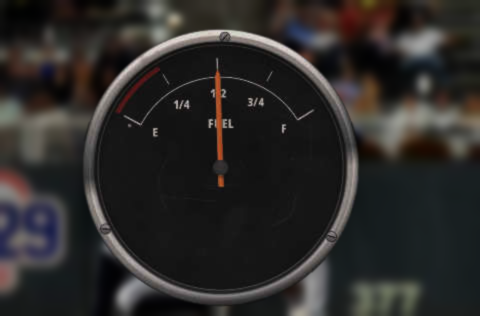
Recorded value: {"value": 0.5}
